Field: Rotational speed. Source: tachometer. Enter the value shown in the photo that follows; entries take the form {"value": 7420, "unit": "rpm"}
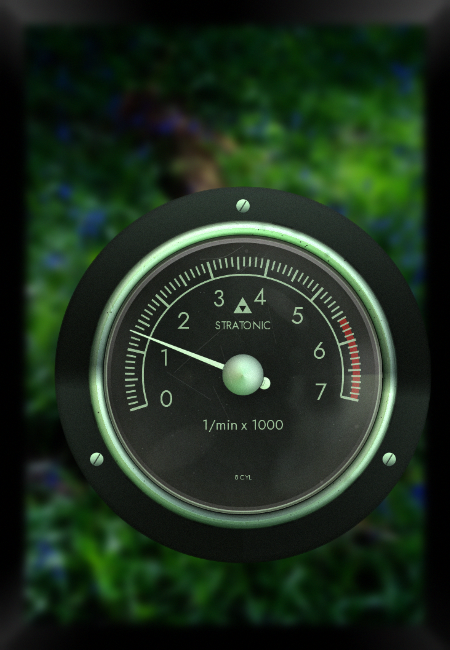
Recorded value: {"value": 1300, "unit": "rpm"}
